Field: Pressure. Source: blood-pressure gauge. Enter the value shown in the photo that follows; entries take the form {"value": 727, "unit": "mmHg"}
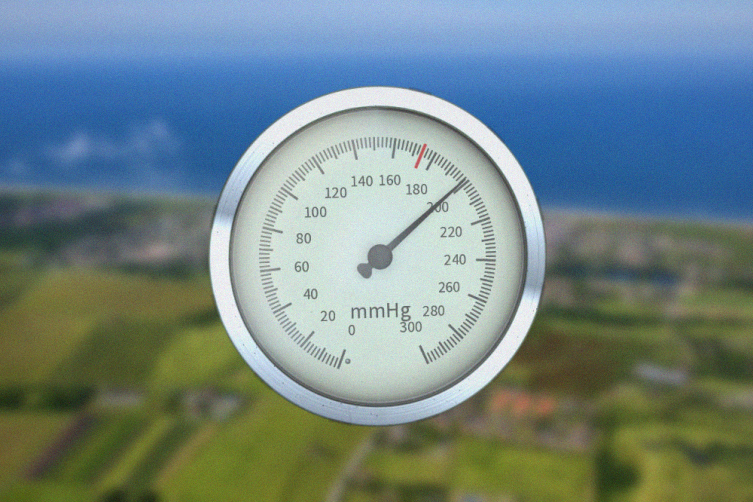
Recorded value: {"value": 198, "unit": "mmHg"}
